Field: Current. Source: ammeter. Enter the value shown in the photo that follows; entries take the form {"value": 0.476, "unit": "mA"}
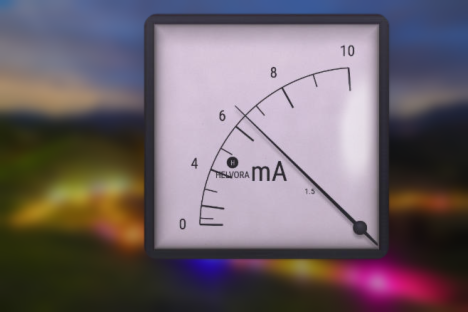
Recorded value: {"value": 6.5, "unit": "mA"}
